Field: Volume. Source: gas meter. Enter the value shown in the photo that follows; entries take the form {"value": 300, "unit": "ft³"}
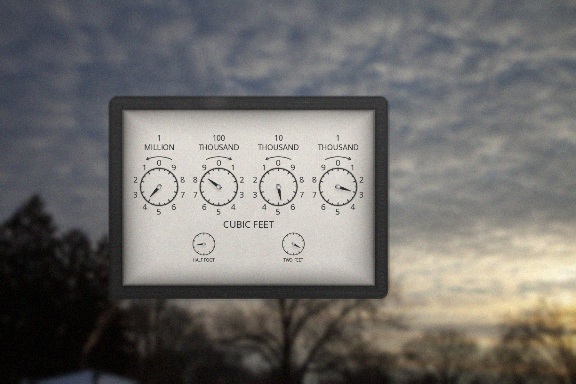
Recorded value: {"value": 385300, "unit": "ft³"}
